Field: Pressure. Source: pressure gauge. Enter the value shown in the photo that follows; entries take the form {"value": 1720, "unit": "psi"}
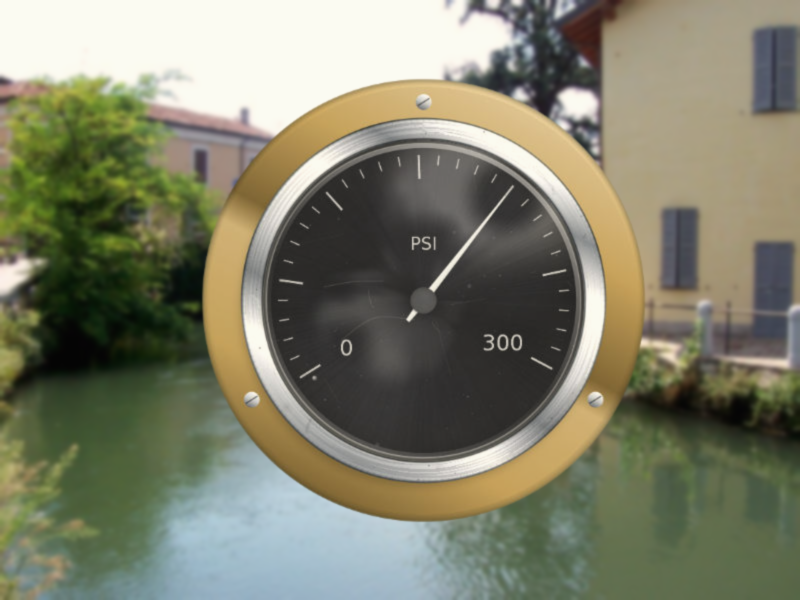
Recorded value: {"value": 200, "unit": "psi"}
